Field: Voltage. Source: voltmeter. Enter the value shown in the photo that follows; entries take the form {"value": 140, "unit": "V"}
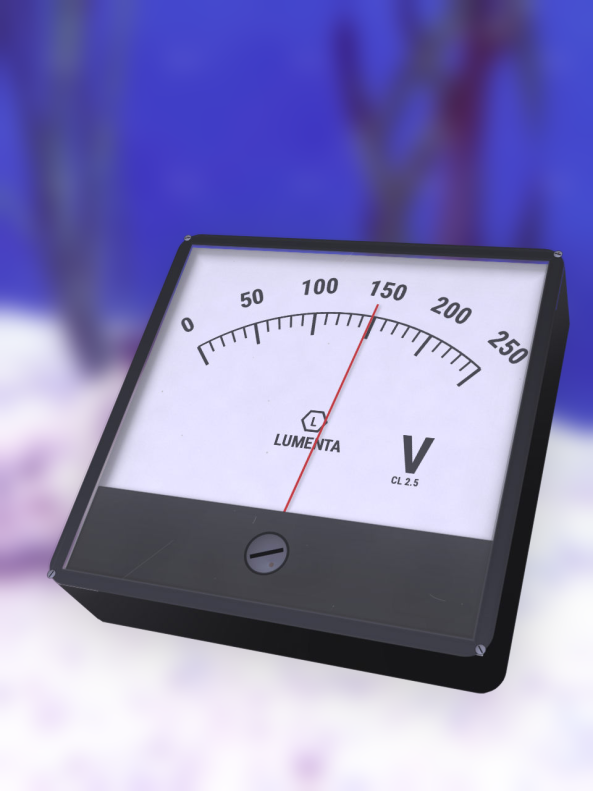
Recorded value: {"value": 150, "unit": "V"}
